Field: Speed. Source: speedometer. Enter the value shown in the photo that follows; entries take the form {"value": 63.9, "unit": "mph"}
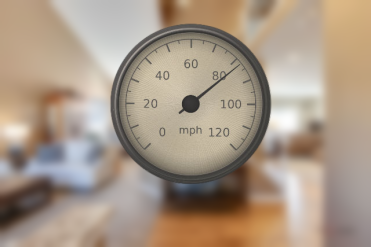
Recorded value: {"value": 82.5, "unit": "mph"}
